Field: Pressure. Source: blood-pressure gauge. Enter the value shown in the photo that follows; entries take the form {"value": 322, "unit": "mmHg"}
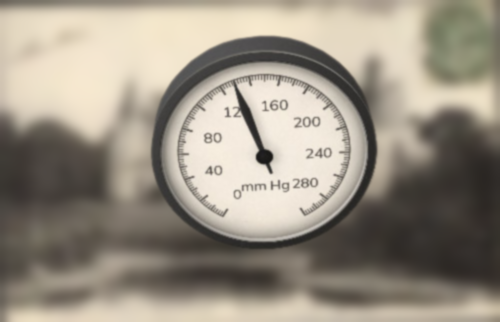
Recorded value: {"value": 130, "unit": "mmHg"}
